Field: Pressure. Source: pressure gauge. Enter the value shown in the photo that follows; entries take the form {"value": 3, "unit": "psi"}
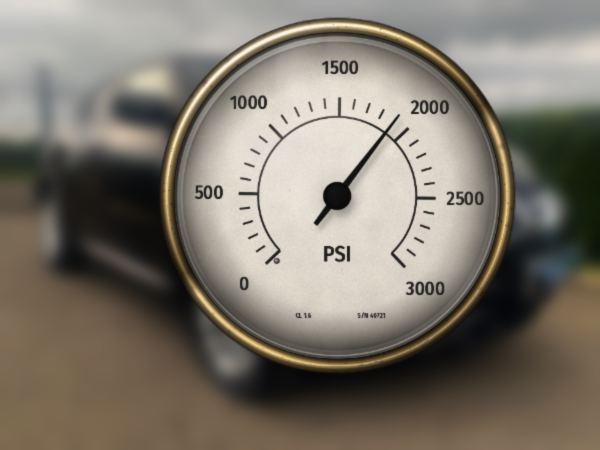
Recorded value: {"value": 1900, "unit": "psi"}
